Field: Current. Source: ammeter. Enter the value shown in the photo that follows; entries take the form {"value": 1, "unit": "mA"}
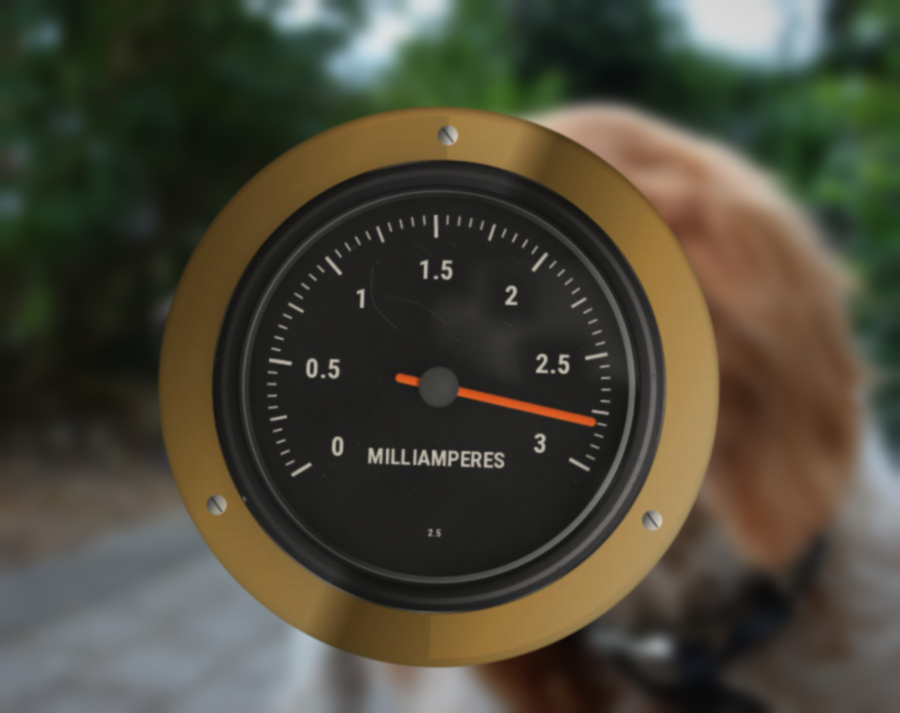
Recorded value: {"value": 2.8, "unit": "mA"}
